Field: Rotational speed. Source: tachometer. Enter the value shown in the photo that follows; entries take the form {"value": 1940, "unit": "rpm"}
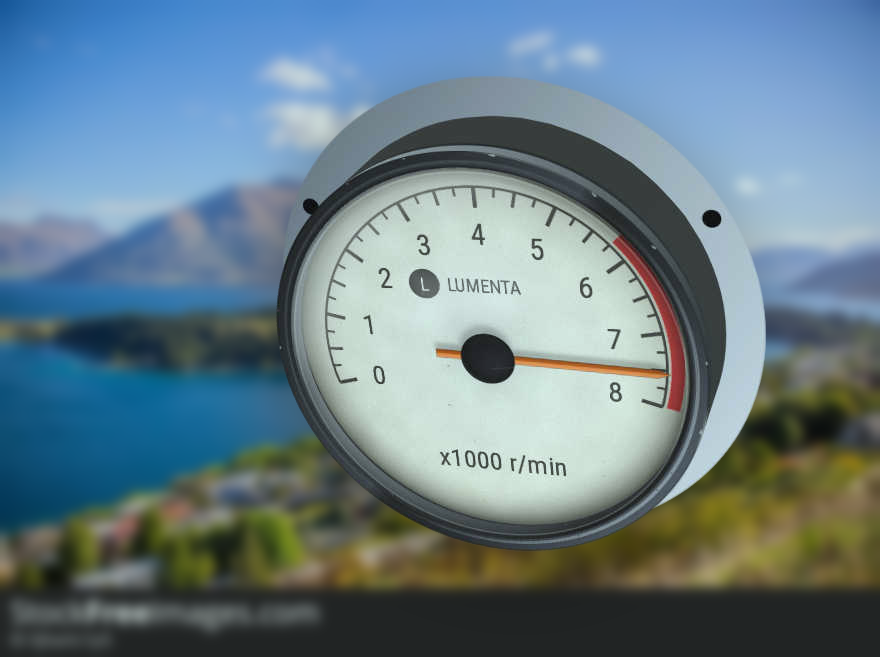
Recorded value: {"value": 7500, "unit": "rpm"}
